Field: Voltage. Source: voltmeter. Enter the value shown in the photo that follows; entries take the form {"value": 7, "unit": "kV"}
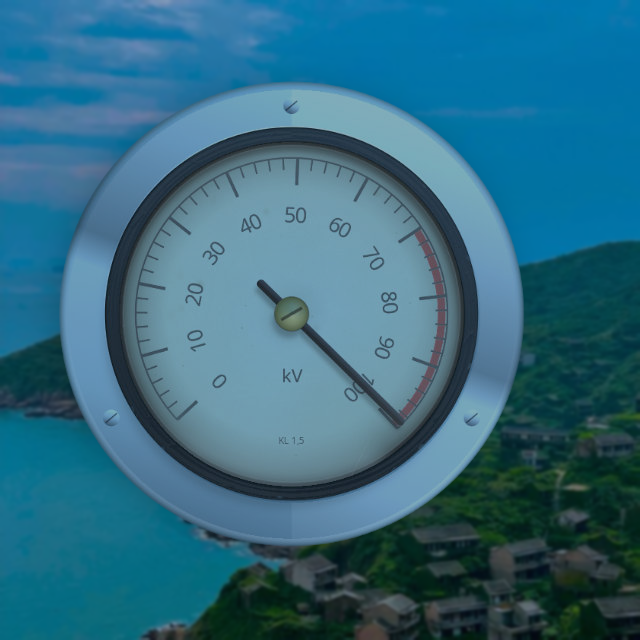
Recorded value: {"value": 99, "unit": "kV"}
